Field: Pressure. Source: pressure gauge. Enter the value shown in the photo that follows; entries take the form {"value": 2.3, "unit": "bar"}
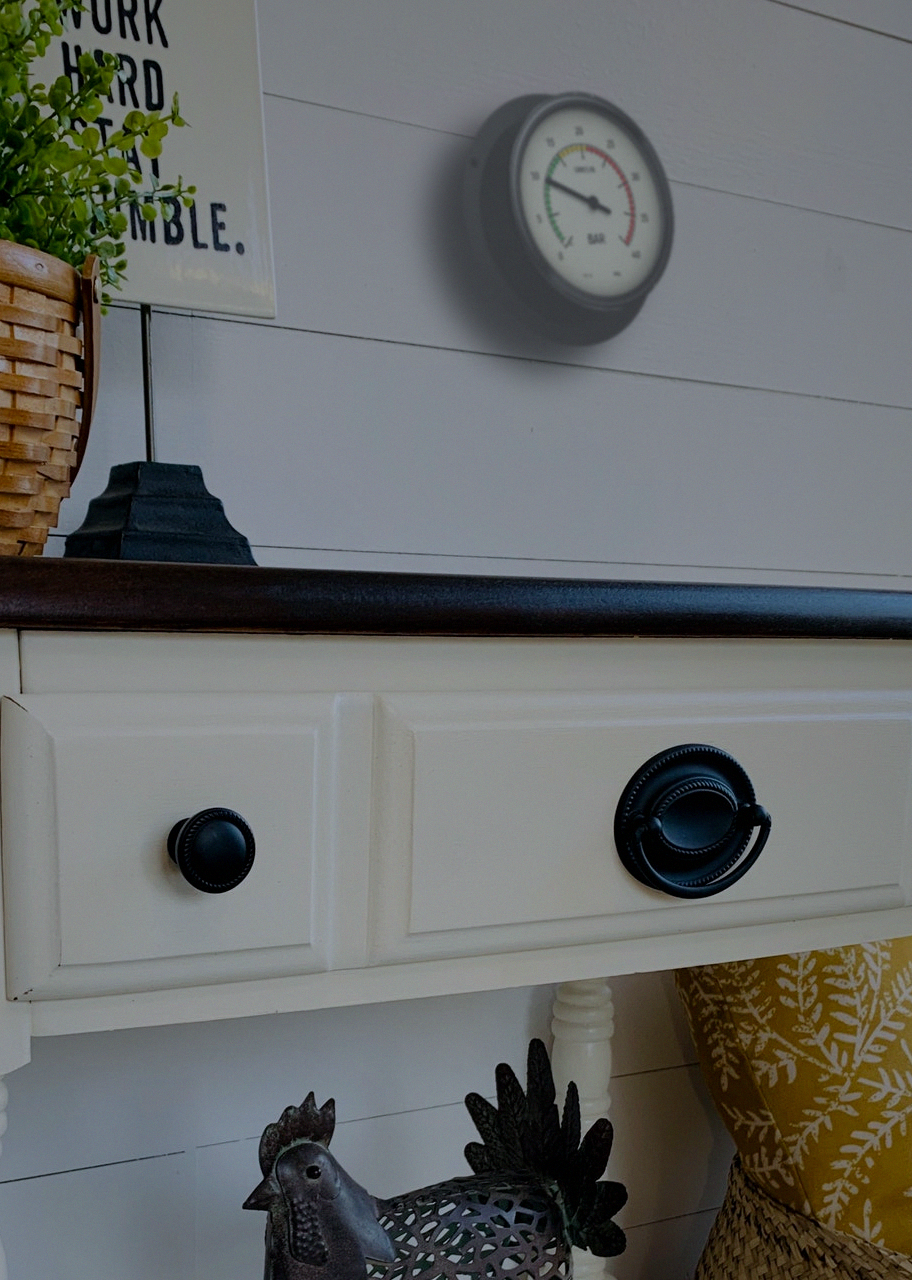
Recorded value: {"value": 10, "unit": "bar"}
